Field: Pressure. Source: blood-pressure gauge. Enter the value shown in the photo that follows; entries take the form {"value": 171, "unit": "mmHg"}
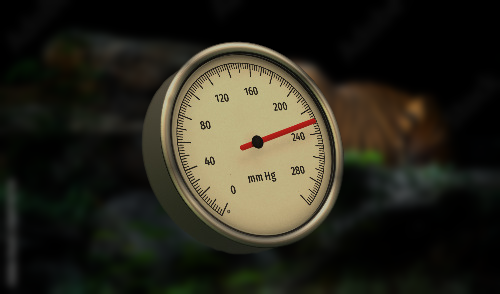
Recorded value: {"value": 230, "unit": "mmHg"}
